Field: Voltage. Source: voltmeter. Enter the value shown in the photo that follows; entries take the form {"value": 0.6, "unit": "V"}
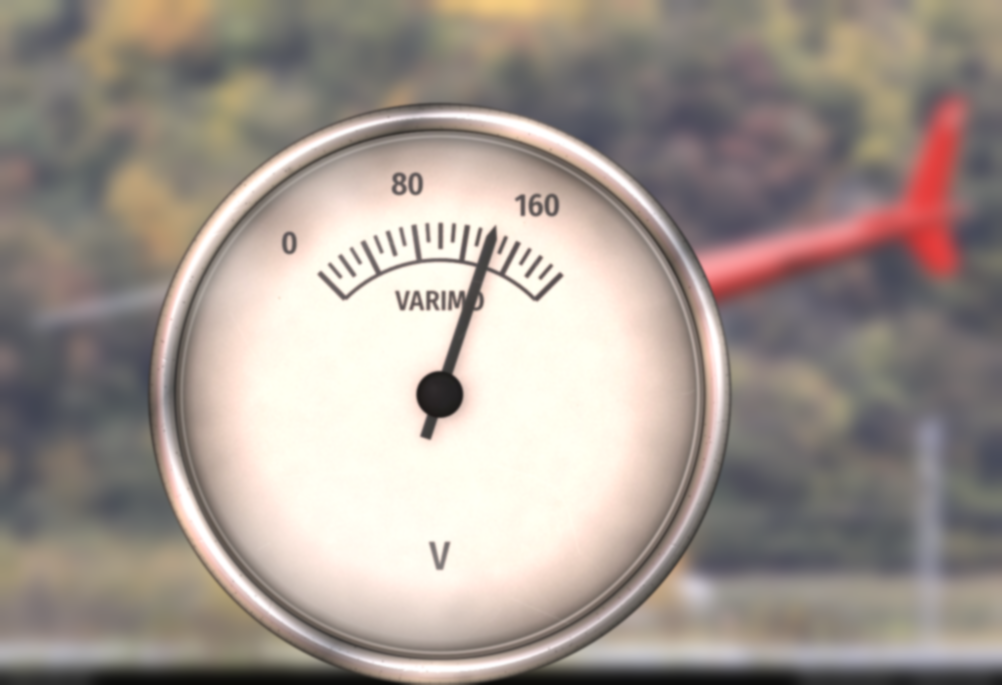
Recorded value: {"value": 140, "unit": "V"}
